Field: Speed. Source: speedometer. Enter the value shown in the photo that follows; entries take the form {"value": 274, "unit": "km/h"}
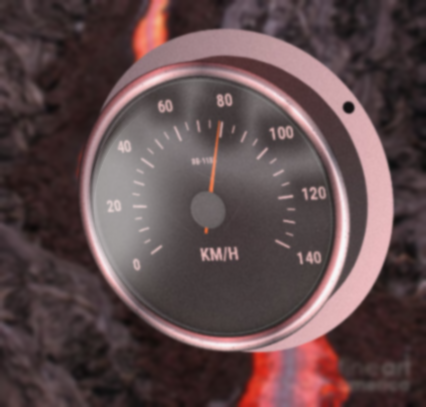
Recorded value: {"value": 80, "unit": "km/h"}
